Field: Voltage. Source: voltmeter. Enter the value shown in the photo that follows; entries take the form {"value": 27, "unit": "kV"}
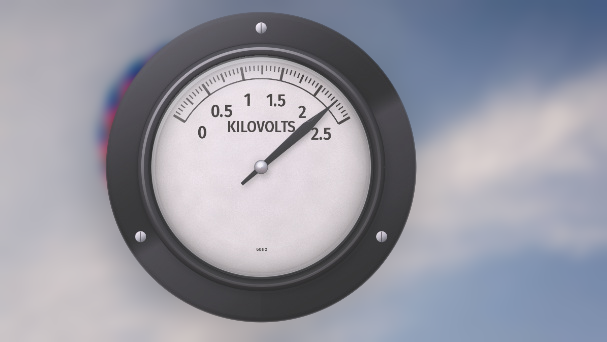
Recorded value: {"value": 2.25, "unit": "kV"}
